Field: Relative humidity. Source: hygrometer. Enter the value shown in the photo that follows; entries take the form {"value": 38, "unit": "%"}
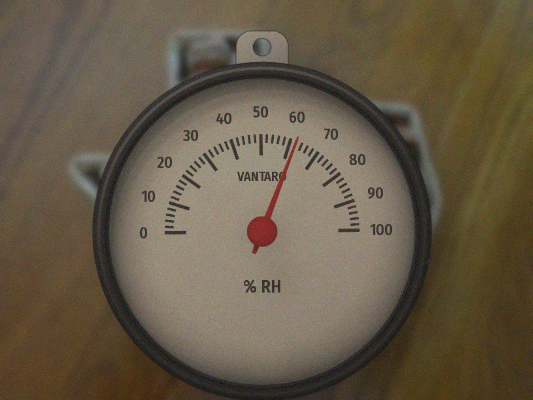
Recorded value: {"value": 62, "unit": "%"}
